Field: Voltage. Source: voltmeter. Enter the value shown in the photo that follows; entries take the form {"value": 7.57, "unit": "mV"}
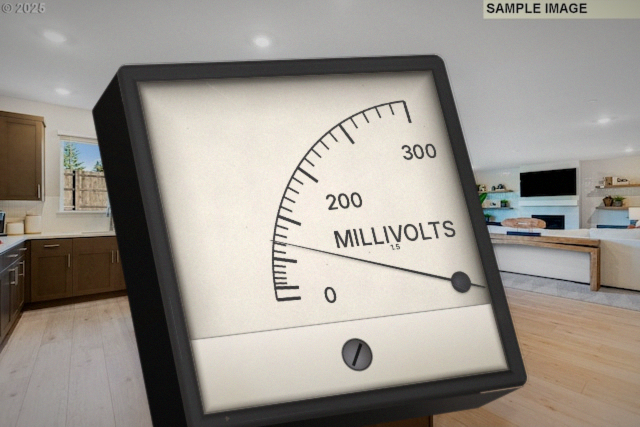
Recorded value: {"value": 120, "unit": "mV"}
